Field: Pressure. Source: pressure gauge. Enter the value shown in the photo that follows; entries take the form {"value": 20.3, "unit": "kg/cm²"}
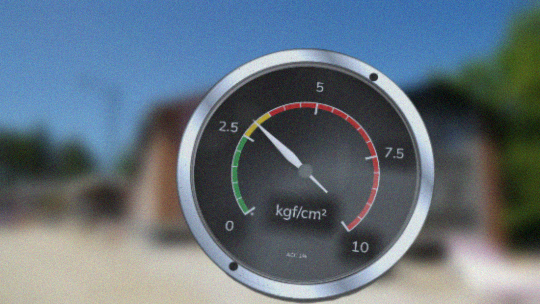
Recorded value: {"value": 3, "unit": "kg/cm²"}
